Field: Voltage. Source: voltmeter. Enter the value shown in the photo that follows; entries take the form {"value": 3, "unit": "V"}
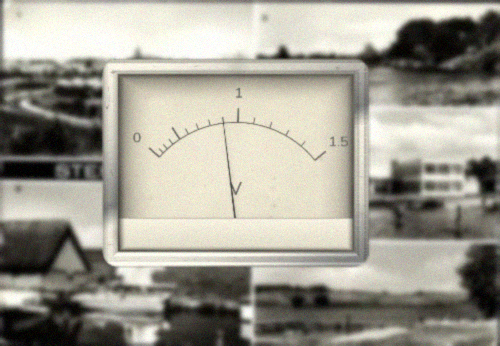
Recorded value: {"value": 0.9, "unit": "V"}
